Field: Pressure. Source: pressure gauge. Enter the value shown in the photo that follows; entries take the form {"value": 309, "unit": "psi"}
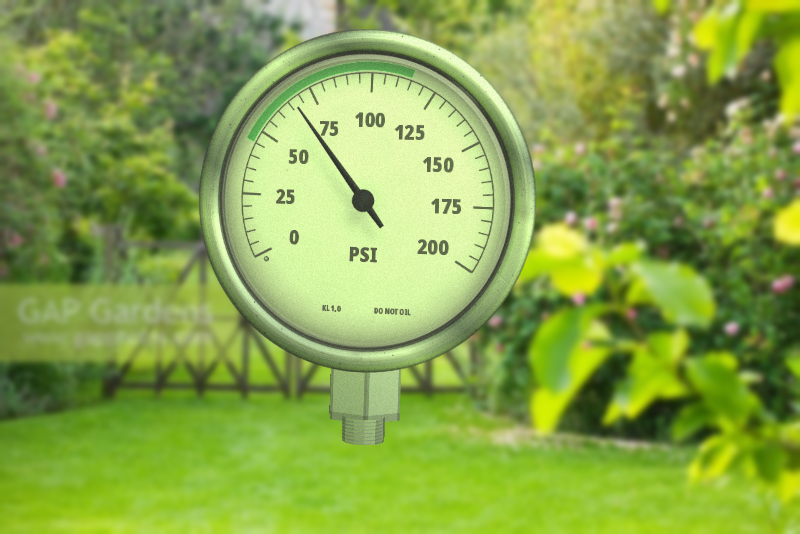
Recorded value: {"value": 67.5, "unit": "psi"}
